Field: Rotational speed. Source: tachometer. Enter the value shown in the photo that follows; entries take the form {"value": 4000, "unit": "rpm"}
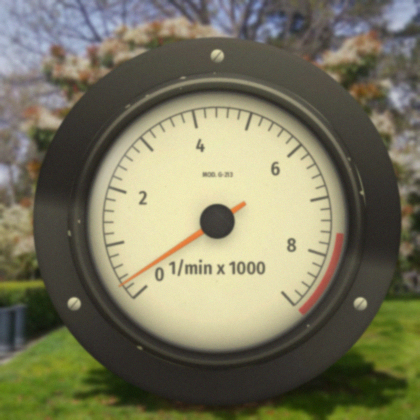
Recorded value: {"value": 300, "unit": "rpm"}
